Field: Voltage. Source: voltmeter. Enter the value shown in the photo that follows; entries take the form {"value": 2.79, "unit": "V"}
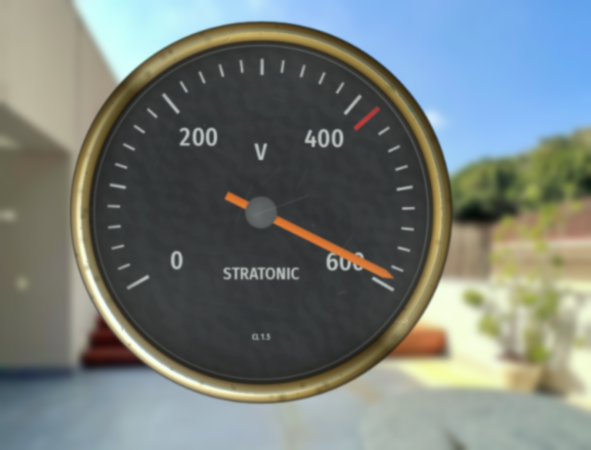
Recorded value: {"value": 590, "unit": "V"}
